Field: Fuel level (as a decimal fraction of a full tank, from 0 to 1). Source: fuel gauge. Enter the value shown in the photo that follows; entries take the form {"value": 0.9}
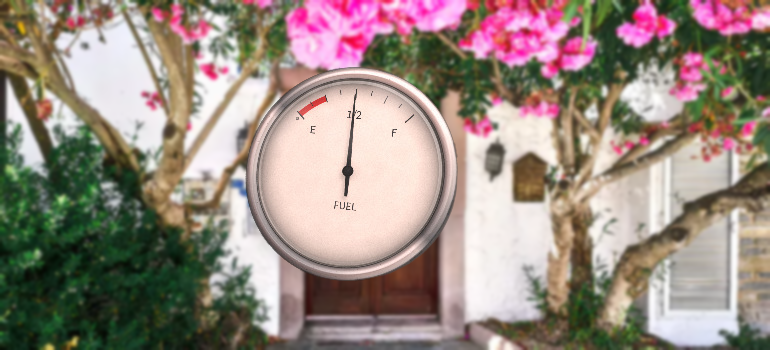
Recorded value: {"value": 0.5}
